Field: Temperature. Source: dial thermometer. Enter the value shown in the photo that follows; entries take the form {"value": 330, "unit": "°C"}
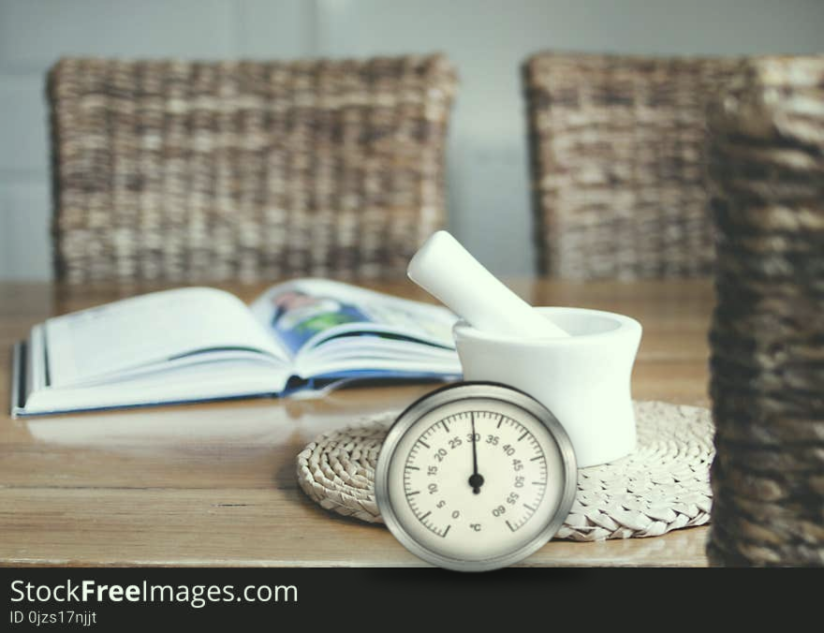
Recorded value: {"value": 30, "unit": "°C"}
